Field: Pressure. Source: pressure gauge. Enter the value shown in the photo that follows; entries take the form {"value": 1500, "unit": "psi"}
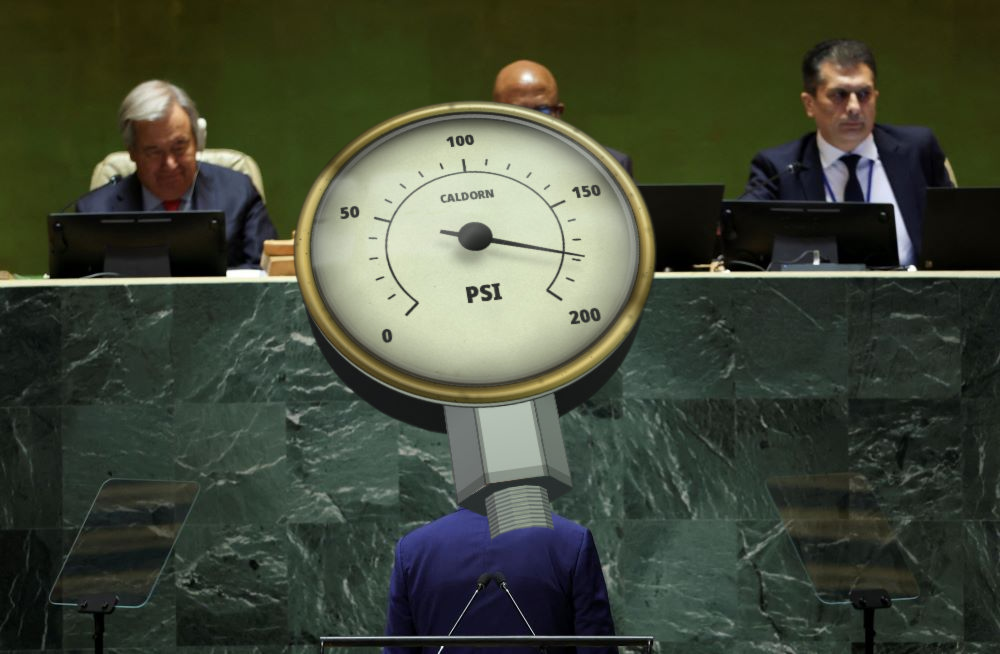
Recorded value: {"value": 180, "unit": "psi"}
